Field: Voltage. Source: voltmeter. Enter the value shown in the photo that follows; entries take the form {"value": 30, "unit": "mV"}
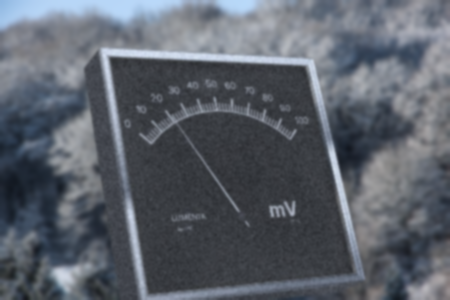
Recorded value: {"value": 20, "unit": "mV"}
